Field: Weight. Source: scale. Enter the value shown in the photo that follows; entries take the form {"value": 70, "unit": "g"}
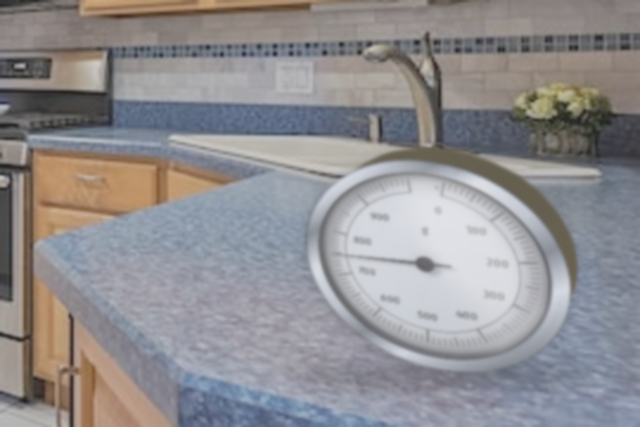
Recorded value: {"value": 750, "unit": "g"}
